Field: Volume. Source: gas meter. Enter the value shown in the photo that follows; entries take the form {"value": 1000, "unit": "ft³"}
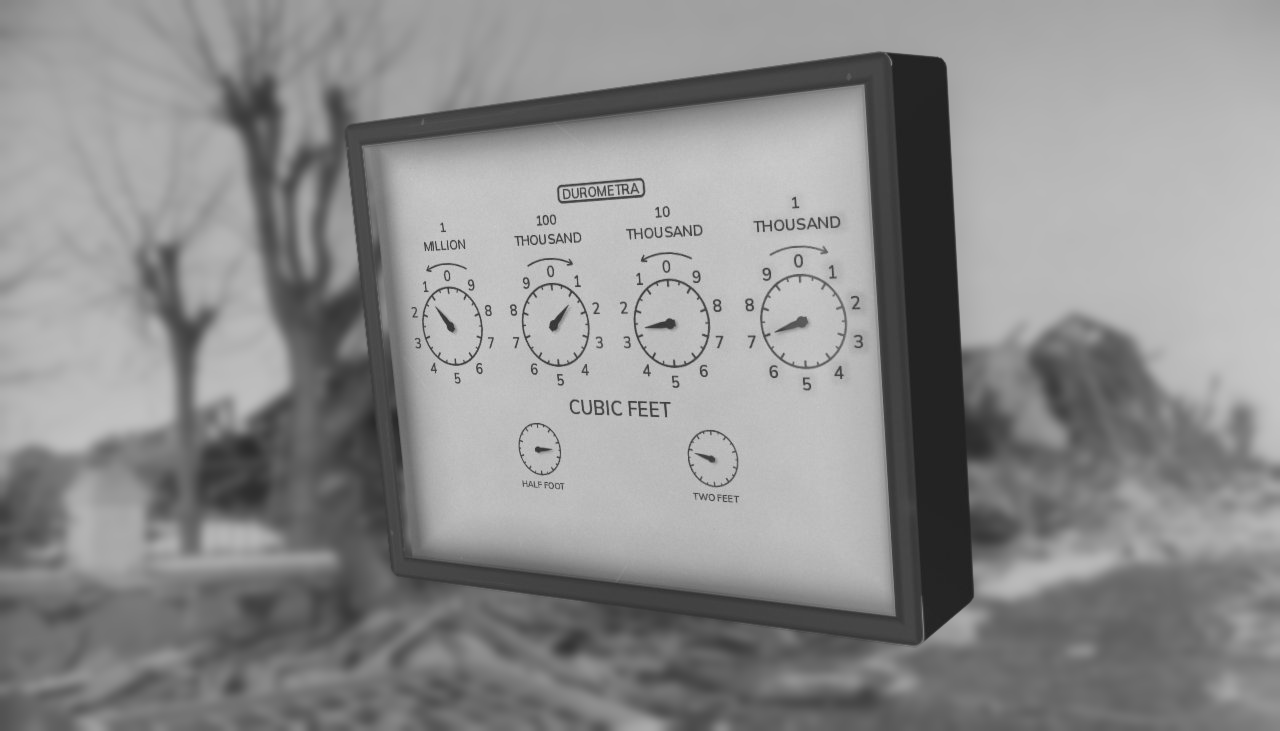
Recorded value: {"value": 112700, "unit": "ft³"}
